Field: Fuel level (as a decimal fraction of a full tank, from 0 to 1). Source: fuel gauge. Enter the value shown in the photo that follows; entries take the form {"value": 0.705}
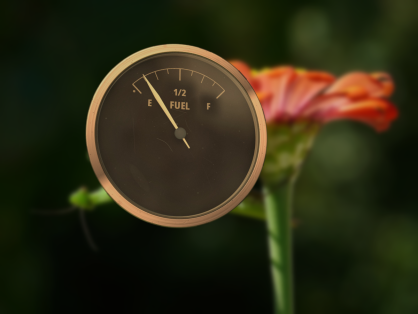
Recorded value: {"value": 0.125}
